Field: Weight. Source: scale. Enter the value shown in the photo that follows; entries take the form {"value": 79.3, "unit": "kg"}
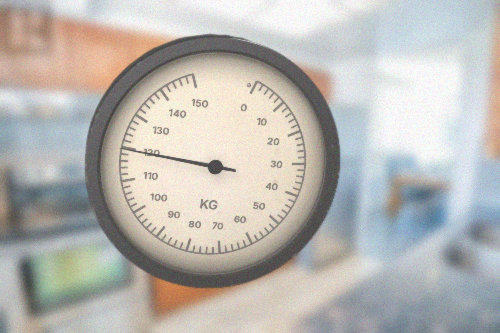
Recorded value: {"value": 120, "unit": "kg"}
